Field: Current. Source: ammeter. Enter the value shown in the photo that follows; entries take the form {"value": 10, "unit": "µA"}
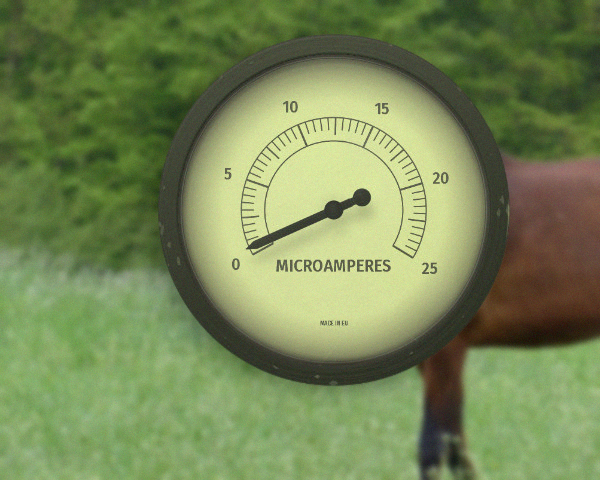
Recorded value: {"value": 0.5, "unit": "µA"}
